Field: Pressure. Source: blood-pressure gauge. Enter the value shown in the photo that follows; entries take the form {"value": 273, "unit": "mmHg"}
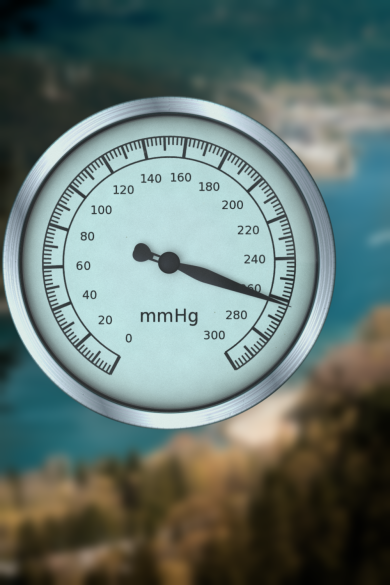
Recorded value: {"value": 262, "unit": "mmHg"}
